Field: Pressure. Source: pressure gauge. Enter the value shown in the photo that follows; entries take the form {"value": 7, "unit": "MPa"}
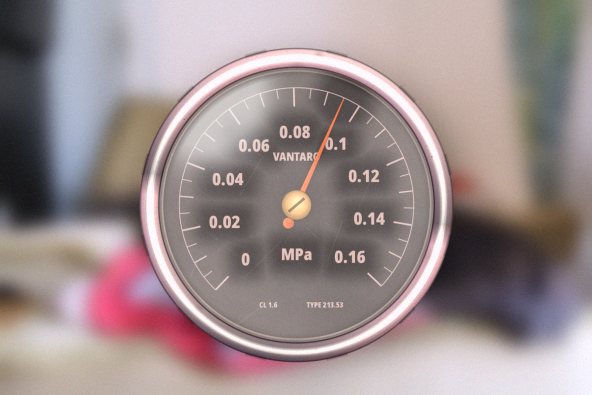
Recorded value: {"value": 0.095, "unit": "MPa"}
